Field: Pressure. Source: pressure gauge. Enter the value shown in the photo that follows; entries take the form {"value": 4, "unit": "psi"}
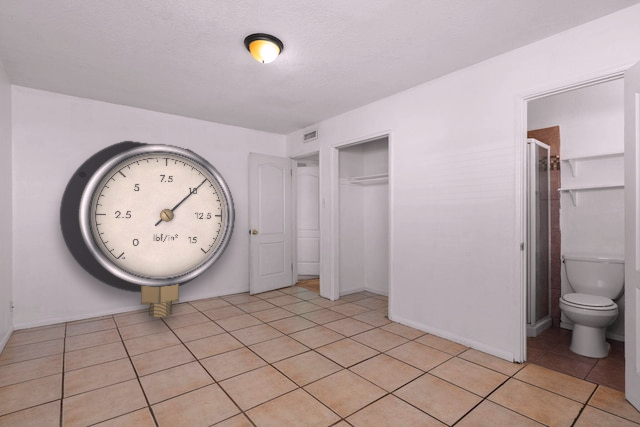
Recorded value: {"value": 10, "unit": "psi"}
